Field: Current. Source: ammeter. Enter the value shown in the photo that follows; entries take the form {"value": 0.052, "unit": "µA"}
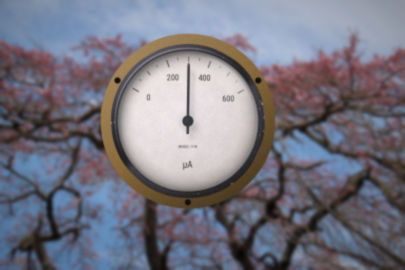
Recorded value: {"value": 300, "unit": "µA"}
